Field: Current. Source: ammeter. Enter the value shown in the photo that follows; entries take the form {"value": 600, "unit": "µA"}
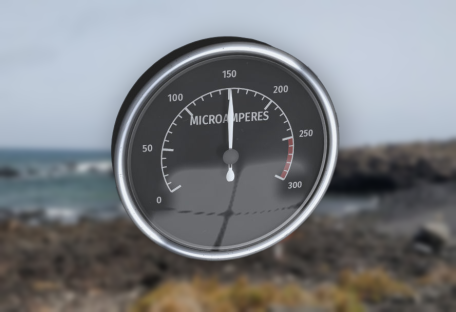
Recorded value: {"value": 150, "unit": "µA"}
